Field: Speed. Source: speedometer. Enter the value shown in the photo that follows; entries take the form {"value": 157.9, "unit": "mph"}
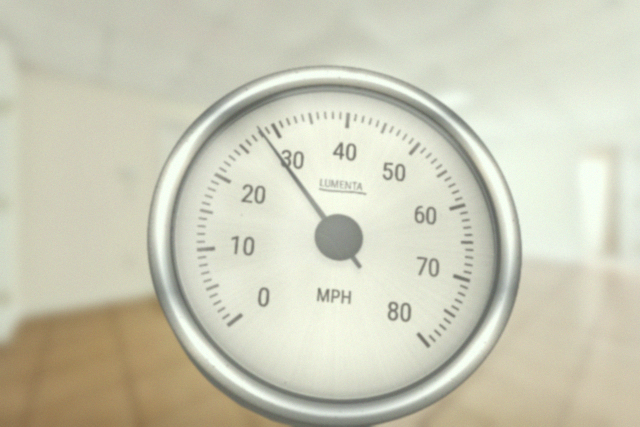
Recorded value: {"value": 28, "unit": "mph"}
